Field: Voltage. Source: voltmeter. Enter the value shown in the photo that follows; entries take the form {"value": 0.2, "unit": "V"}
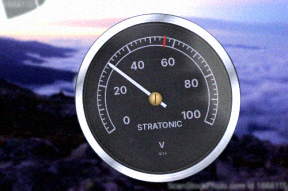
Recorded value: {"value": 30, "unit": "V"}
